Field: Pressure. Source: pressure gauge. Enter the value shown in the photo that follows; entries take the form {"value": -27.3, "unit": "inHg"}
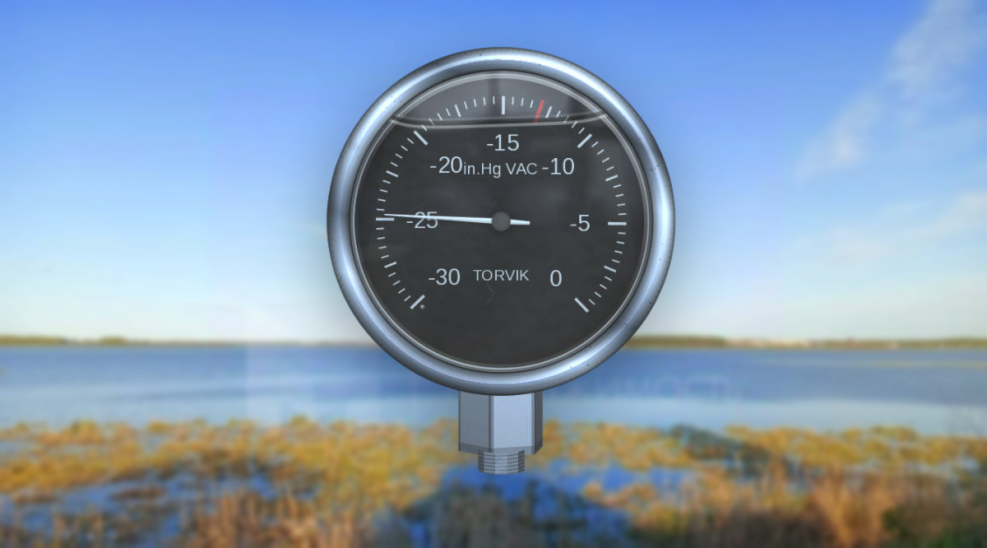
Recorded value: {"value": -24.75, "unit": "inHg"}
